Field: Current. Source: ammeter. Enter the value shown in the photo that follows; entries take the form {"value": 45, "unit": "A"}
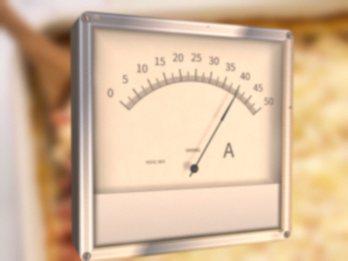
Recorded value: {"value": 40, "unit": "A"}
